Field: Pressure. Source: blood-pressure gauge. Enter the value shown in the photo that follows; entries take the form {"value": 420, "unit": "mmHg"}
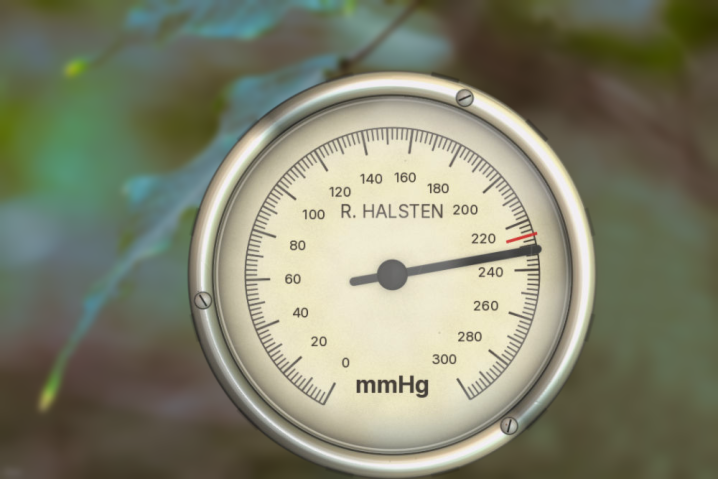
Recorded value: {"value": 232, "unit": "mmHg"}
